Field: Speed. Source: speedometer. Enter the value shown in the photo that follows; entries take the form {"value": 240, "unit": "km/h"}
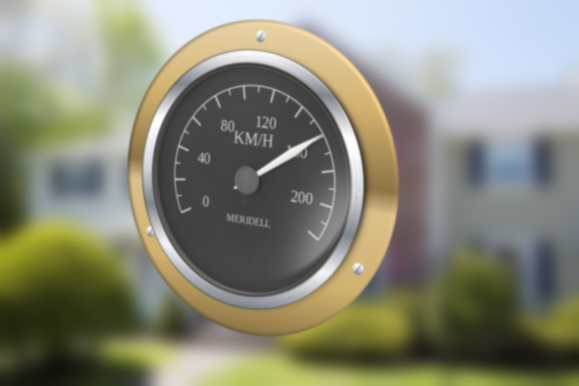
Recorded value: {"value": 160, "unit": "km/h"}
